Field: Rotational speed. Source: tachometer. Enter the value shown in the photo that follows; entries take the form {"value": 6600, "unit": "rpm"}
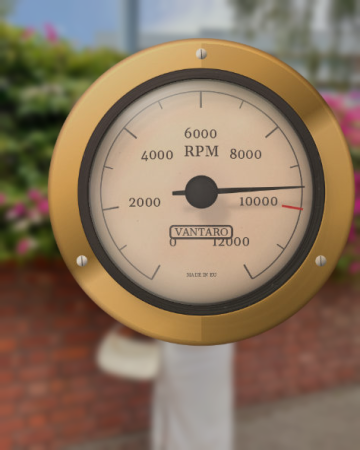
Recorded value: {"value": 9500, "unit": "rpm"}
